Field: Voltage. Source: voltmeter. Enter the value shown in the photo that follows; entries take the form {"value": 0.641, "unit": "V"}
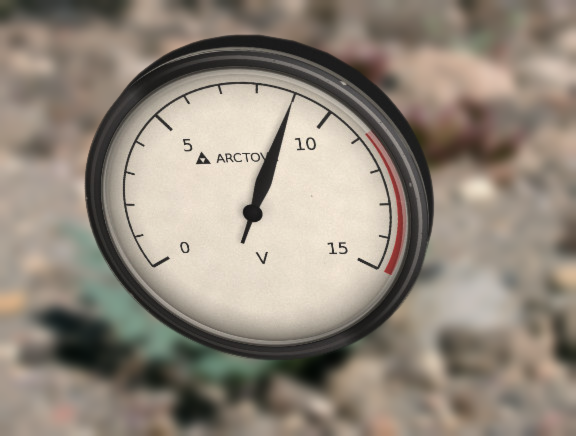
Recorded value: {"value": 9, "unit": "V"}
